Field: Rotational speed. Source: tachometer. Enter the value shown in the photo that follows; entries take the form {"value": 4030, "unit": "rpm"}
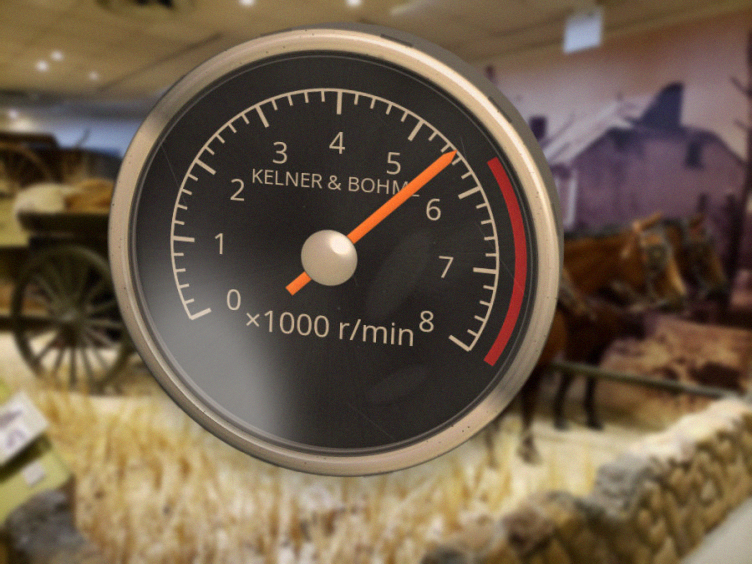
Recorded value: {"value": 5500, "unit": "rpm"}
